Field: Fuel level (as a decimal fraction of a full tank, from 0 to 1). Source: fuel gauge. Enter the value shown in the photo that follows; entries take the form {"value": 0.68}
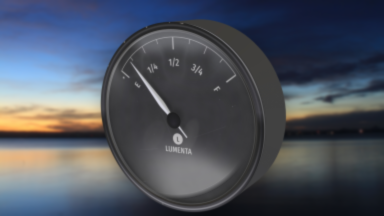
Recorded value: {"value": 0.125}
